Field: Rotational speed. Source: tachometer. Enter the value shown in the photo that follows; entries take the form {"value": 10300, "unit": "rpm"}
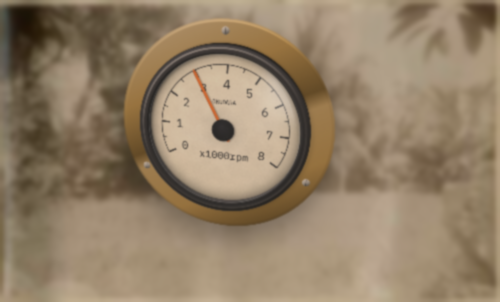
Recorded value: {"value": 3000, "unit": "rpm"}
